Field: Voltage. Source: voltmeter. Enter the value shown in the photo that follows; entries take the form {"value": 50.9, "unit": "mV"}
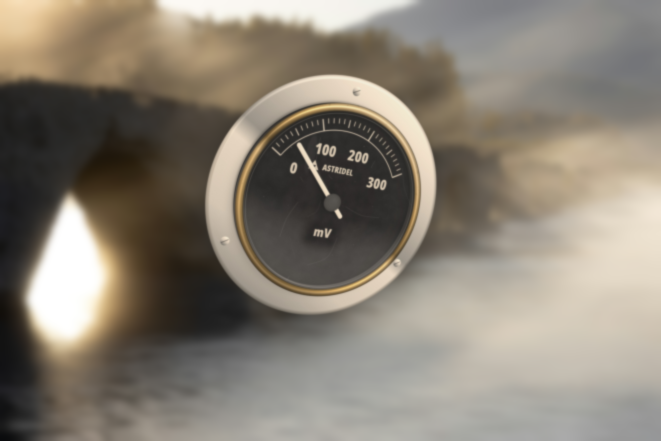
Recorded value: {"value": 40, "unit": "mV"}
